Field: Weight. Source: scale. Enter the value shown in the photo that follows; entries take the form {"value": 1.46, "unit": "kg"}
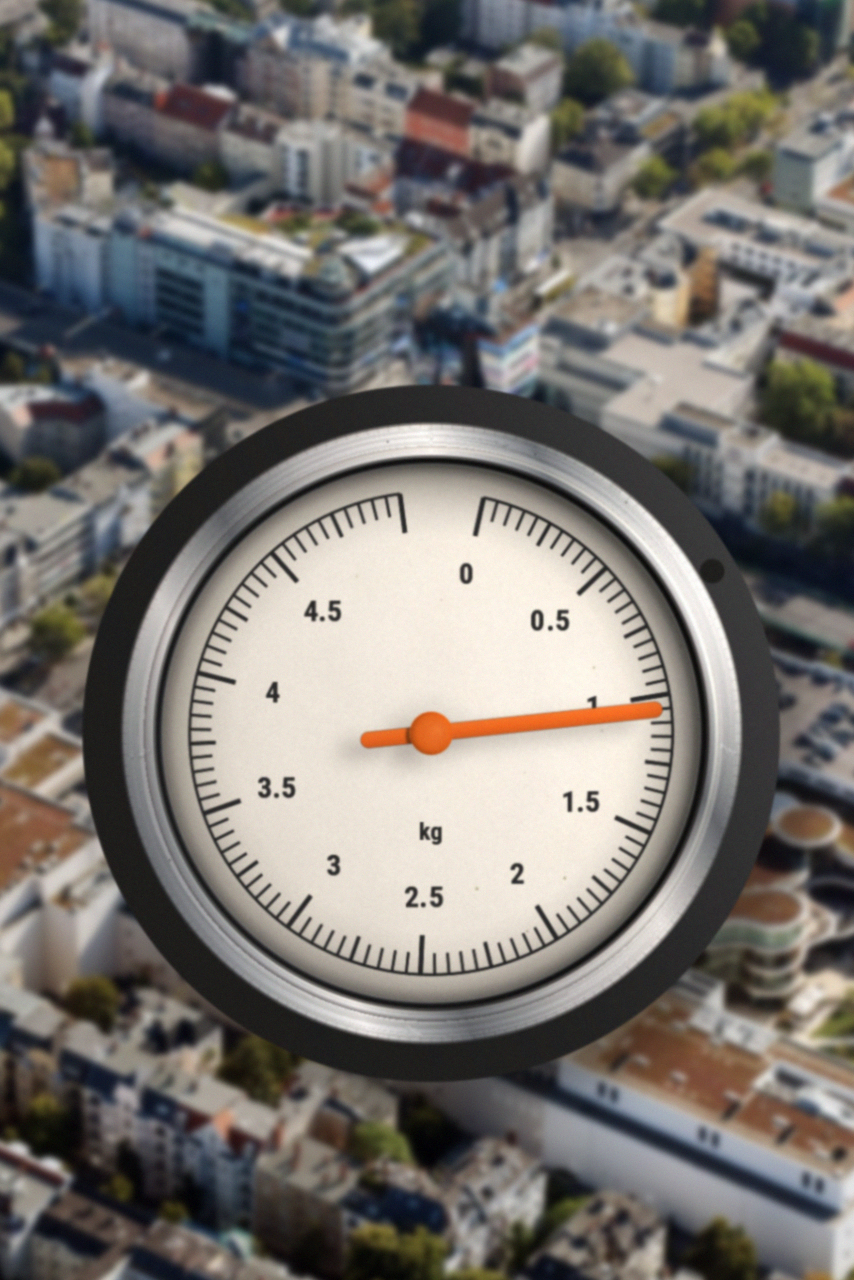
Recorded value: {"value": 1.05, "unit": "kg"}
